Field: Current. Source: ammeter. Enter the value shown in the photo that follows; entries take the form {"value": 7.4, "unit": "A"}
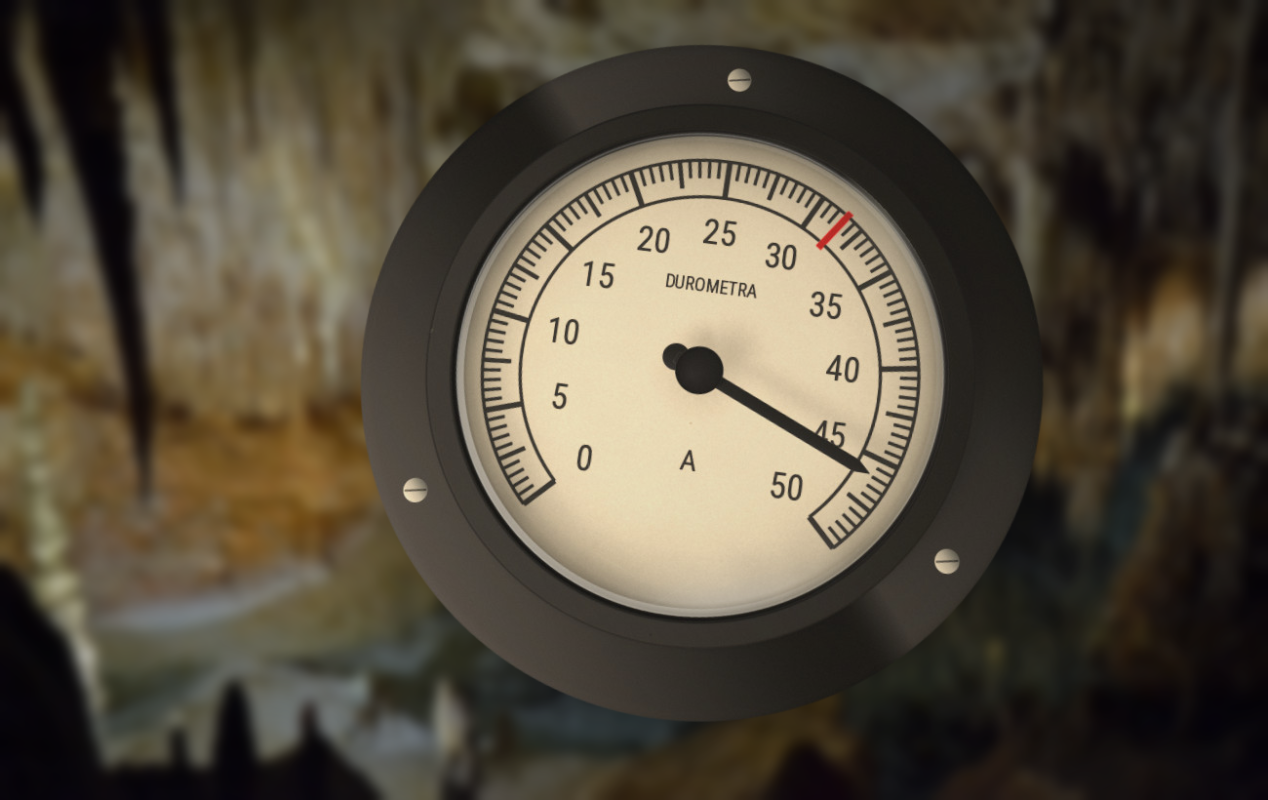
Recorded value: {"value": 46, "unit": "A"}
